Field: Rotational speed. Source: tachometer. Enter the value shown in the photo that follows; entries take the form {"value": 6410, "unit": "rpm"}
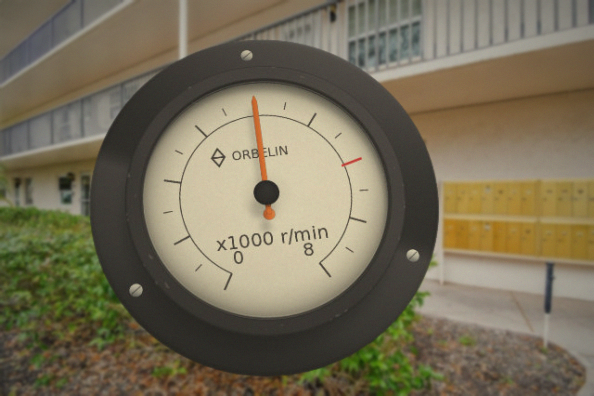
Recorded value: {"value": 4000, "unit": "rpm"}
